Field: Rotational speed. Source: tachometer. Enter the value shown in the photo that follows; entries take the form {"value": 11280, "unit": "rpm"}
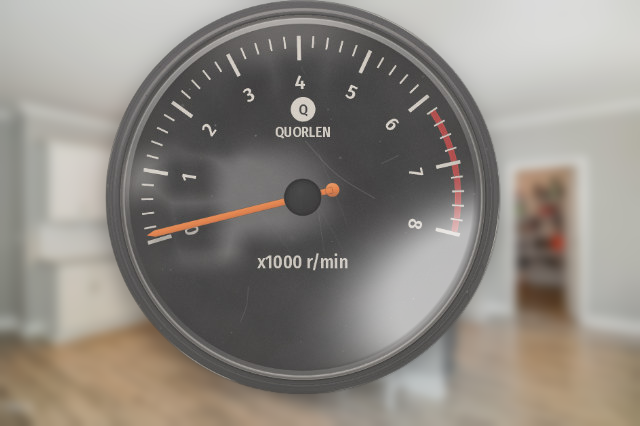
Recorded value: {"value": 100, "unit": "rpm"}
